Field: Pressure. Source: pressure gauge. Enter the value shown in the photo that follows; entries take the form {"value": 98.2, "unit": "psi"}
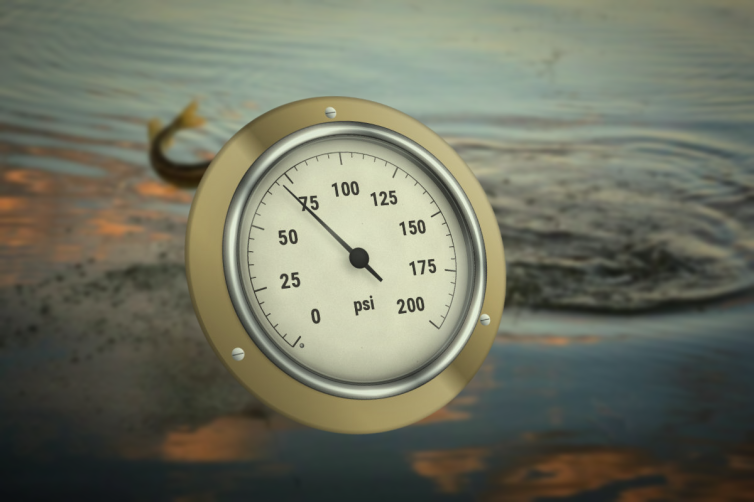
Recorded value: {"value": 70, "unit": "psi"}
